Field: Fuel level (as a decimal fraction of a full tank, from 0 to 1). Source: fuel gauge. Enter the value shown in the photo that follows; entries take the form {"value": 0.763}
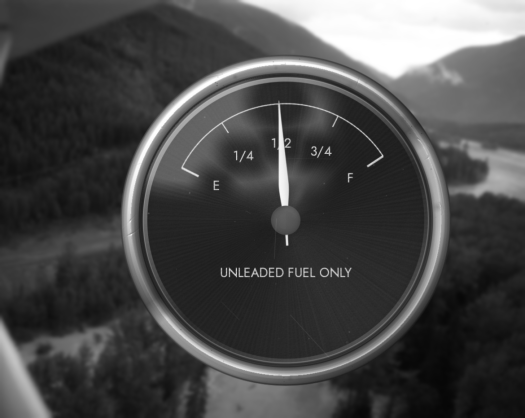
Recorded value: {"value": 0.5}
